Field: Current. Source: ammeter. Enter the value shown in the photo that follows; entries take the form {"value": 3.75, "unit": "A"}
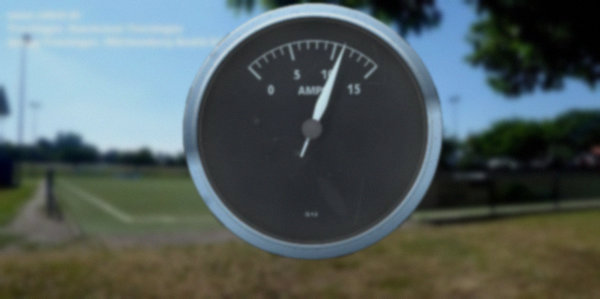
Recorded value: {"value": 11, "unit": "A"}
